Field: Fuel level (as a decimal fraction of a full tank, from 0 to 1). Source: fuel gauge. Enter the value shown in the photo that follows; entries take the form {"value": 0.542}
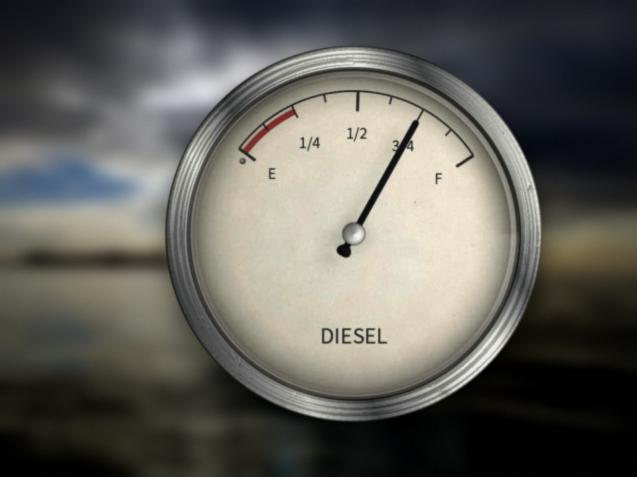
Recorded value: {"value": 0.75}
